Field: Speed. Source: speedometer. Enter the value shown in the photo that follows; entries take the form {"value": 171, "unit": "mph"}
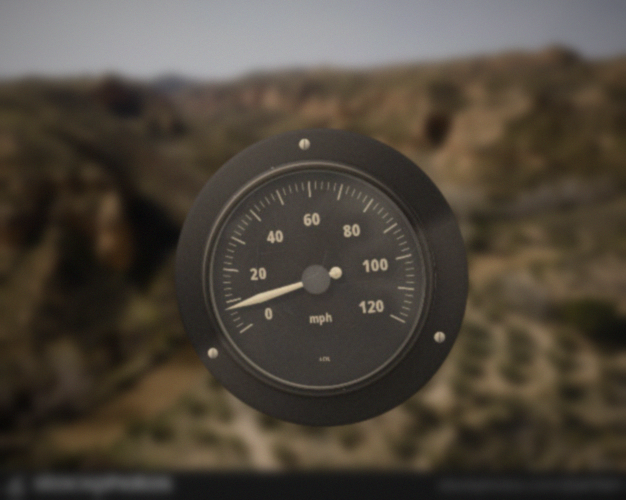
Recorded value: {"value": 8, "unit": "mph"}
